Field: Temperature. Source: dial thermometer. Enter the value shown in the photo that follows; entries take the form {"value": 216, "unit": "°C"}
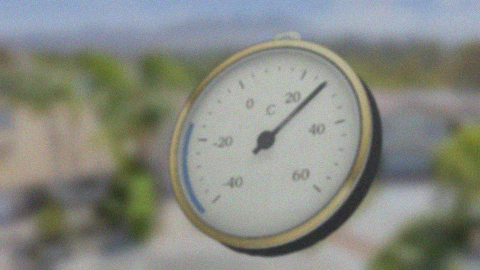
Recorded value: {"value": 28, "unit": "°C"}
